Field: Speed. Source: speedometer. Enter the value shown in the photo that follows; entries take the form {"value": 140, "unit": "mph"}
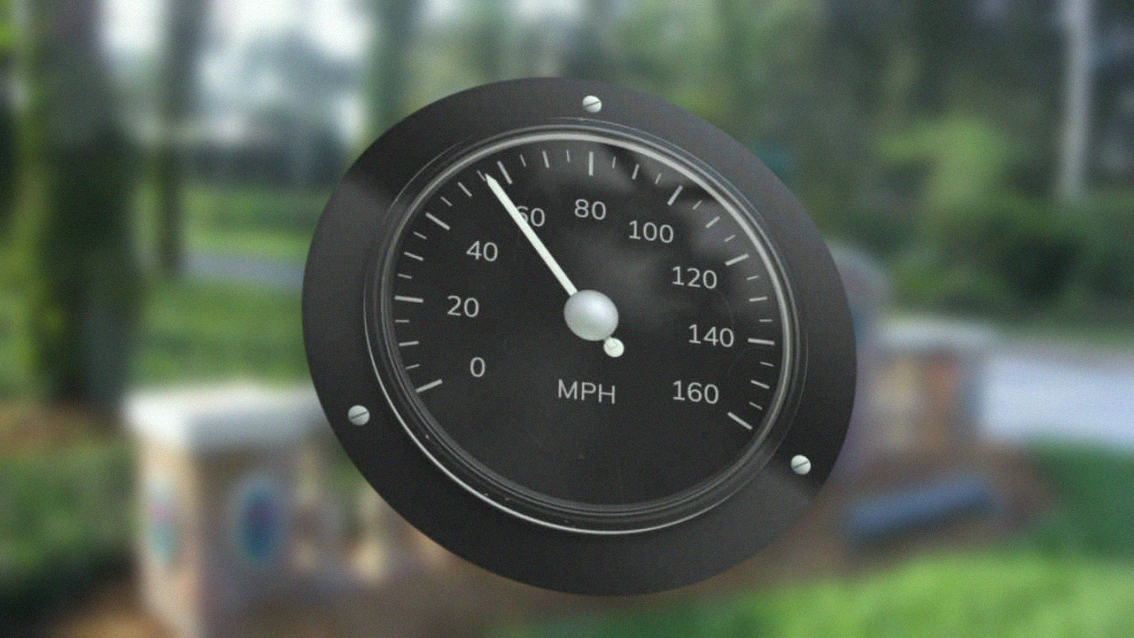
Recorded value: {"value": 55, "unit": "mph"}
